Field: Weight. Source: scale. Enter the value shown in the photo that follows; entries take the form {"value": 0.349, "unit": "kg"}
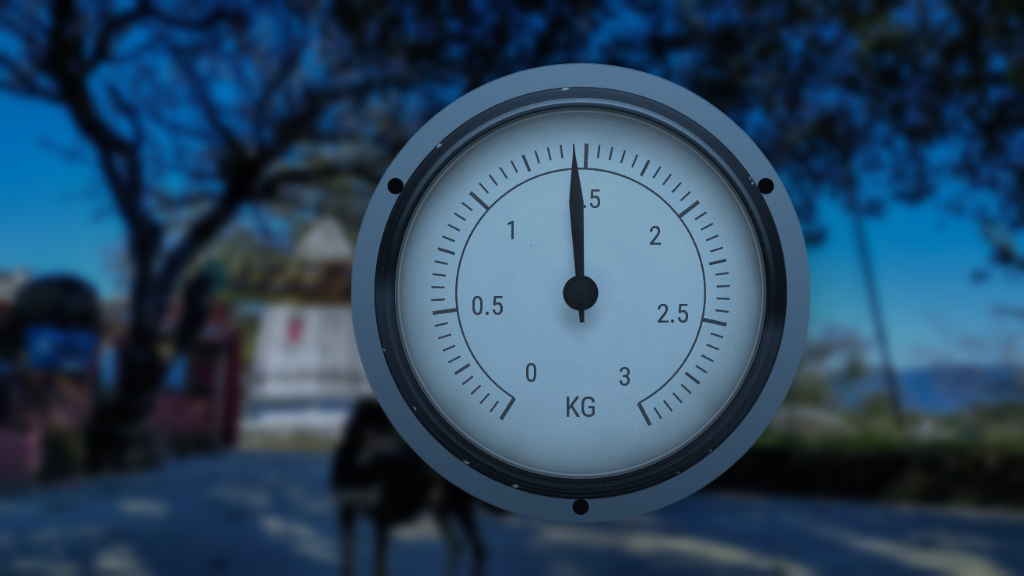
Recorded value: {"value": 1.45, "unit": "kg"}
